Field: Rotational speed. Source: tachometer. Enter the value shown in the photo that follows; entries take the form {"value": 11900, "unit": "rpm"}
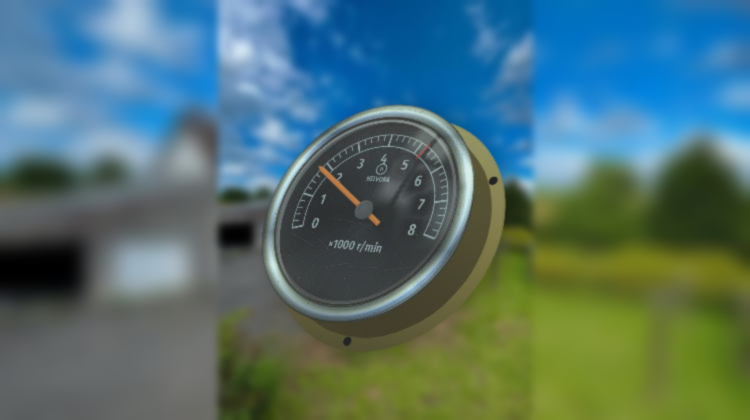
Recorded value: {"value": 1800, "unit": "rpm"}
